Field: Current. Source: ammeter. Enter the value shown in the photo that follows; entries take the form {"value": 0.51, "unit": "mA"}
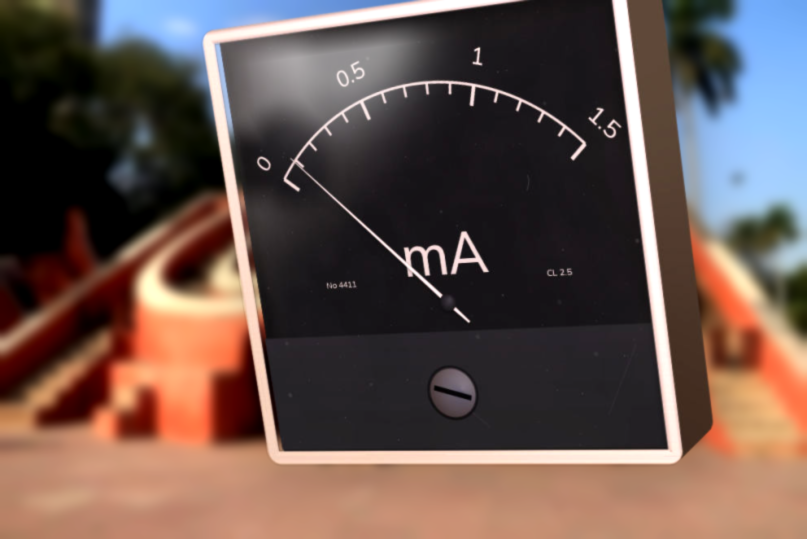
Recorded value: {"value": 0.1, "unit": "mA"}
